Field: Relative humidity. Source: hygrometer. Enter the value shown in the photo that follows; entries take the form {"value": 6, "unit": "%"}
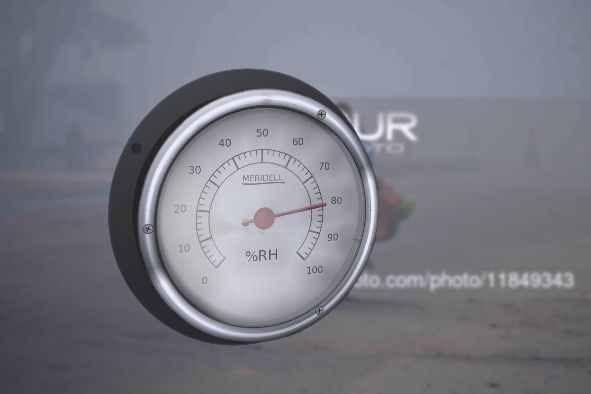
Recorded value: {"value": 80, "unit": "%"}
